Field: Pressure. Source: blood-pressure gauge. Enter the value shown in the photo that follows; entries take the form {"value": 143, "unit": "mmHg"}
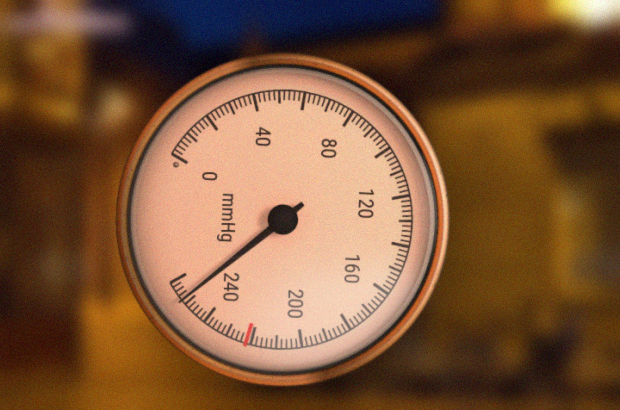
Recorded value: {"value": 252, "unit": "mmHg"}
